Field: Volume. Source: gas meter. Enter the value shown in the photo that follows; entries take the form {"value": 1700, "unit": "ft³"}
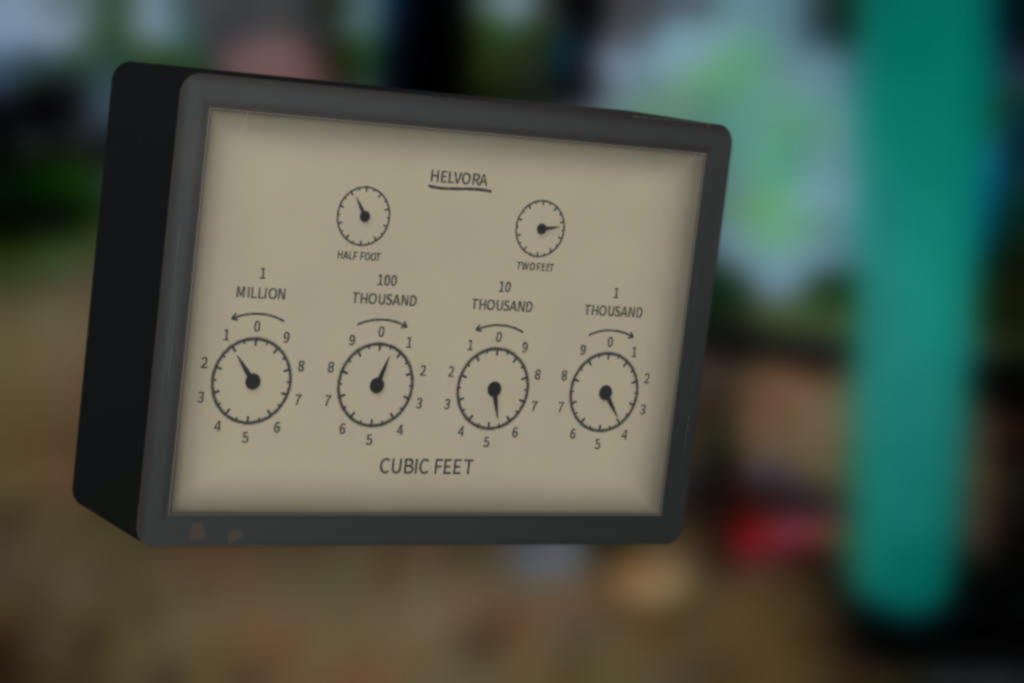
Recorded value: {"value": 105400, "unit": "ft³"}
